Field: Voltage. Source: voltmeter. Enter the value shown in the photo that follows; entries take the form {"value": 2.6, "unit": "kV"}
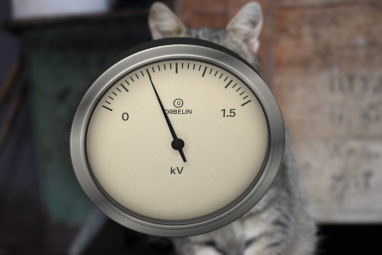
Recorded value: {"value": 0.5, "unit": "kV"}
